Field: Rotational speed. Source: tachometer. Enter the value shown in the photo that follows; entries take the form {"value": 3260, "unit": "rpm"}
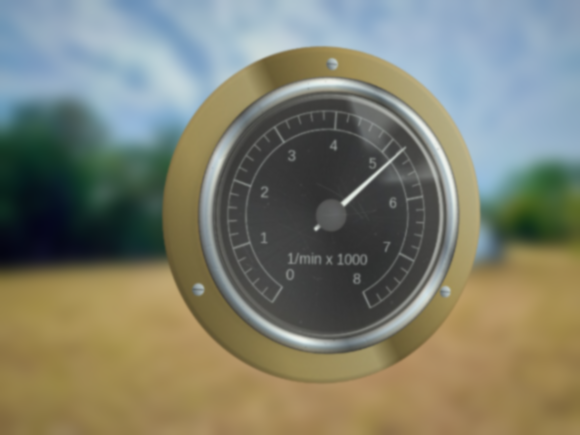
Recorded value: {"value": 5200, "unit": "rpm"}
